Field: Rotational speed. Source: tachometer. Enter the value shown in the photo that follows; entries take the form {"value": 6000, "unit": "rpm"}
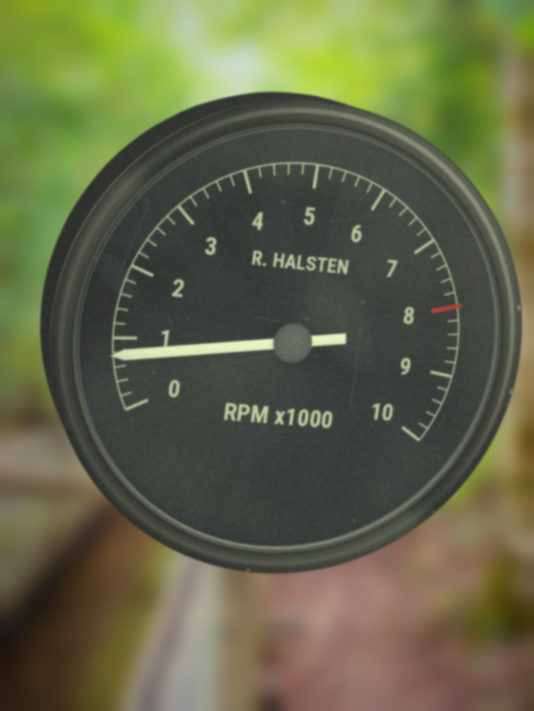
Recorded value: {"value": 800, "unit": "rpm"}
